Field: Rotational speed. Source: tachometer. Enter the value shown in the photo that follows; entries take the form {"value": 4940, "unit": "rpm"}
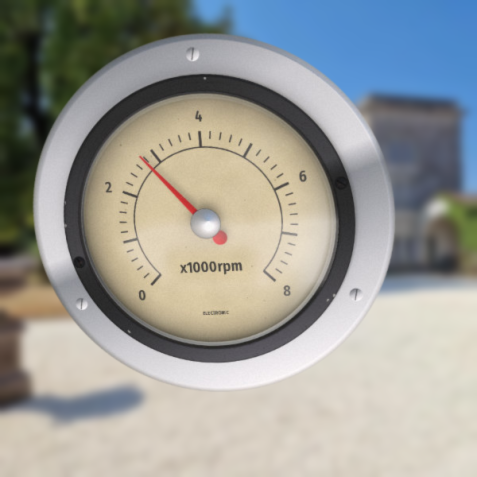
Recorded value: {"value": 2800, "unit": "rpm"}
